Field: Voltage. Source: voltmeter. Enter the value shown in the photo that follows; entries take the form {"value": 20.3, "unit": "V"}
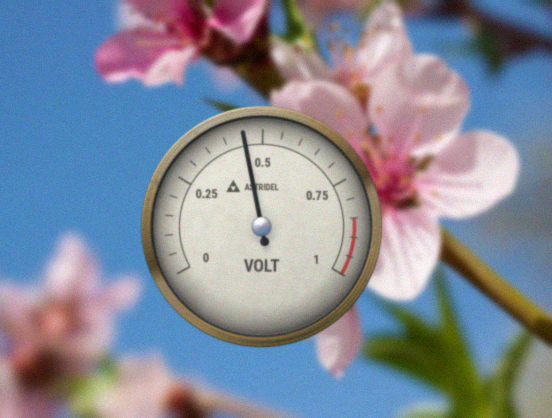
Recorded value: {"value": 0.45, "unit": "V"}
